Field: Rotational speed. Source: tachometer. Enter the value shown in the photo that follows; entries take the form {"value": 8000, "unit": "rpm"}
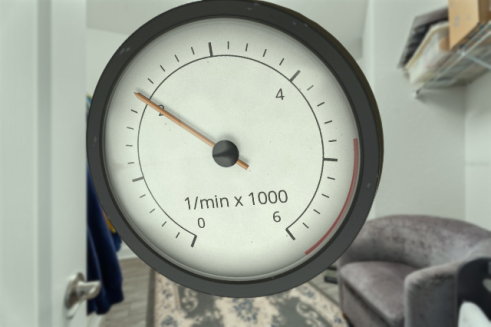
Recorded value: {"value": 2000, "unit": "rpm"}
